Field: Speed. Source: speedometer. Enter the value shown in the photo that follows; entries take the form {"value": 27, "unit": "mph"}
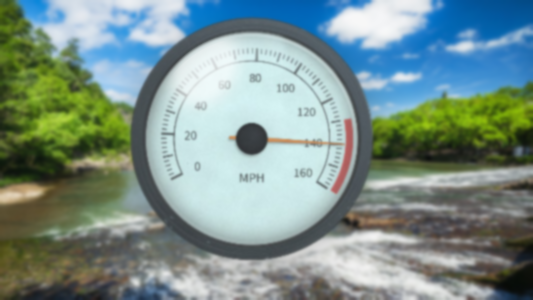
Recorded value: {"value": 140, "unit": "mph"}
